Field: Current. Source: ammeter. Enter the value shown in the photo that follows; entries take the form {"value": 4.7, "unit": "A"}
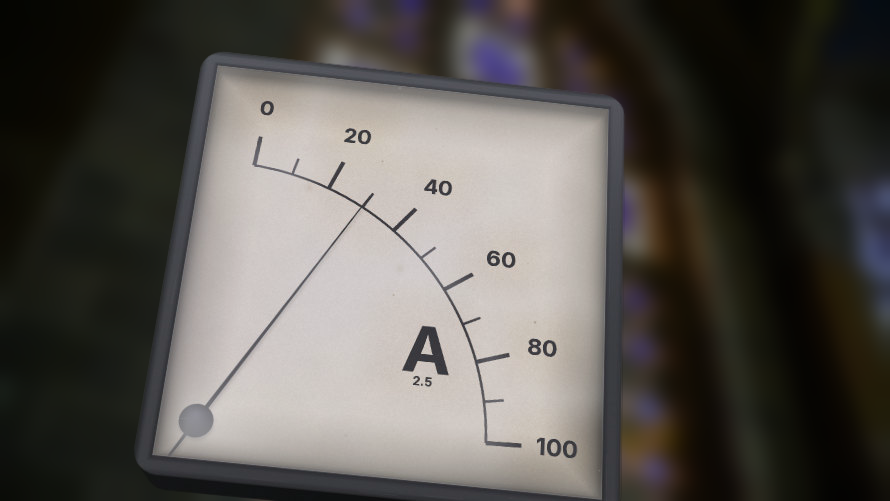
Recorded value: {"value": 30, "unit": "A"}
